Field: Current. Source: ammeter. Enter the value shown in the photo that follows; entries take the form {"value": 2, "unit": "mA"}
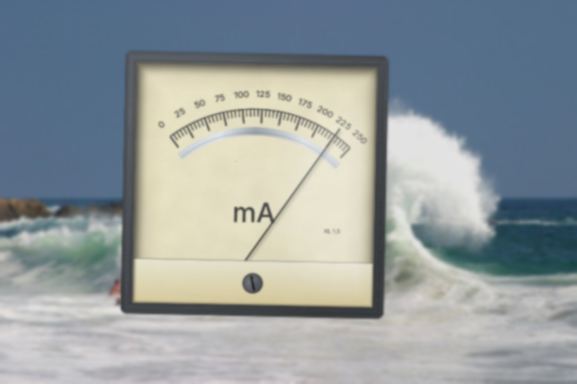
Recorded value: {"value": 225, "unit": "mA"}
